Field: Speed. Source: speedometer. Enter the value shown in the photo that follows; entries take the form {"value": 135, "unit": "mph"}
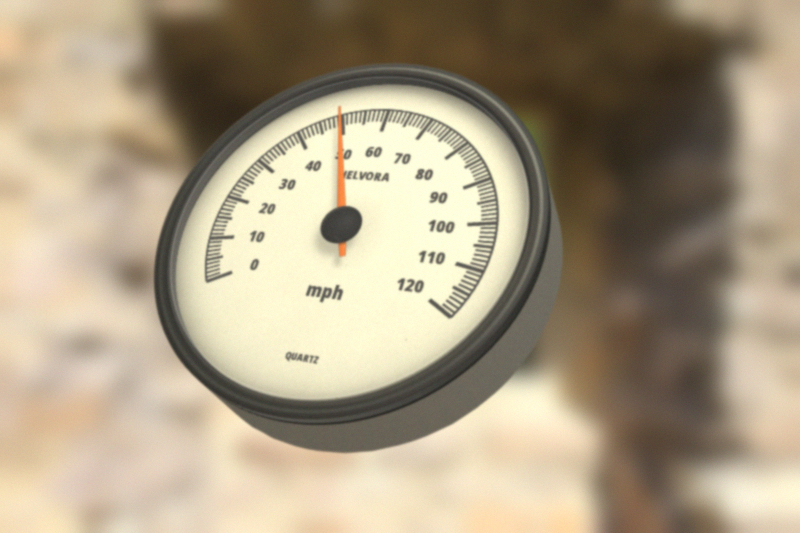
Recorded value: {"value": 50, "unit": "mph"}
